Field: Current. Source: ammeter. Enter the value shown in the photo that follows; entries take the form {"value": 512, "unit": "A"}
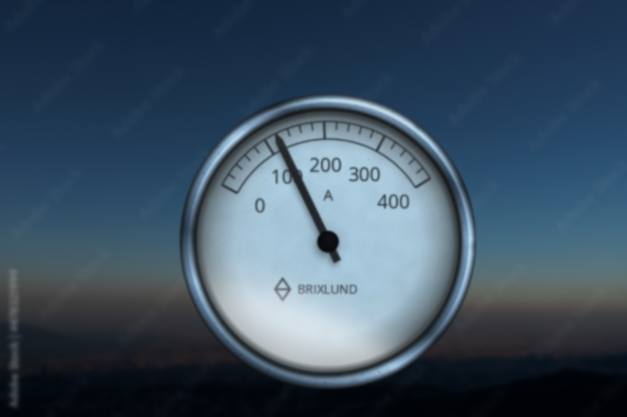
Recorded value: {"value": 120, "unit": "A"}
